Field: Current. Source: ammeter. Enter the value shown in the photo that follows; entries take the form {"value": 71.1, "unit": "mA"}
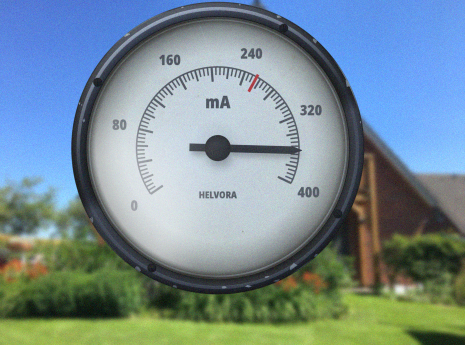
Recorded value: {"value": 360, "unit": "mA"}
